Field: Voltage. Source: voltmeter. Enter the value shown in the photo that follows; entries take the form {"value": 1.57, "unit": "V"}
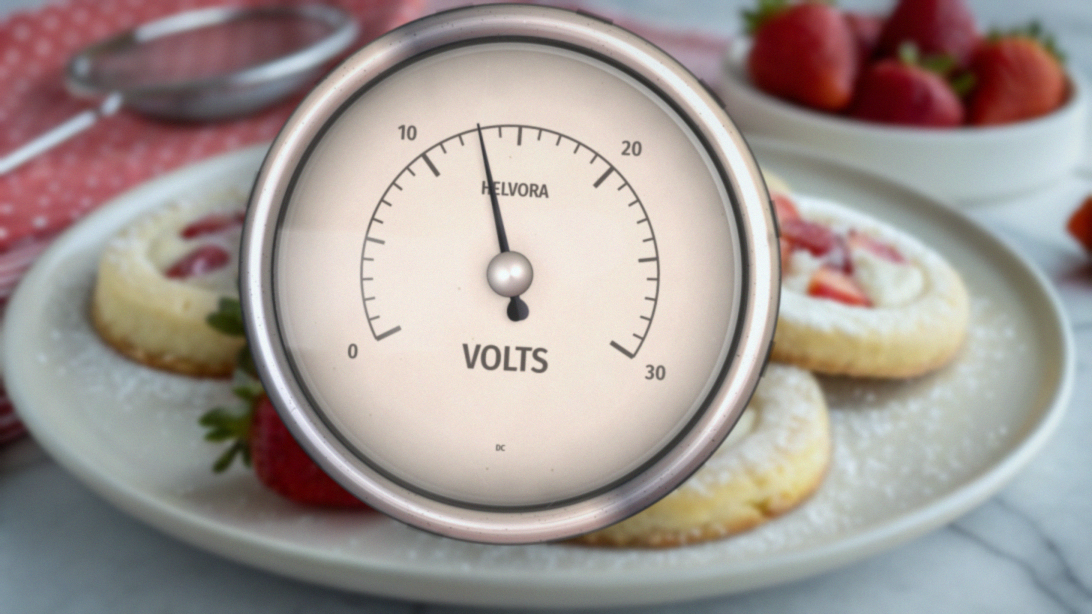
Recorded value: {"value": 13, "unit": "V"}
